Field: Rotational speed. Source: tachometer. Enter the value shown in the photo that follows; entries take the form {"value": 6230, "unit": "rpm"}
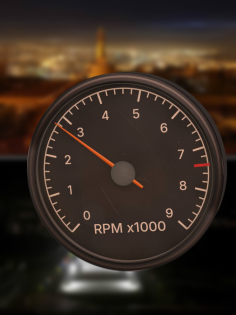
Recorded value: {"value": 2800, "unit": "rpm"}
